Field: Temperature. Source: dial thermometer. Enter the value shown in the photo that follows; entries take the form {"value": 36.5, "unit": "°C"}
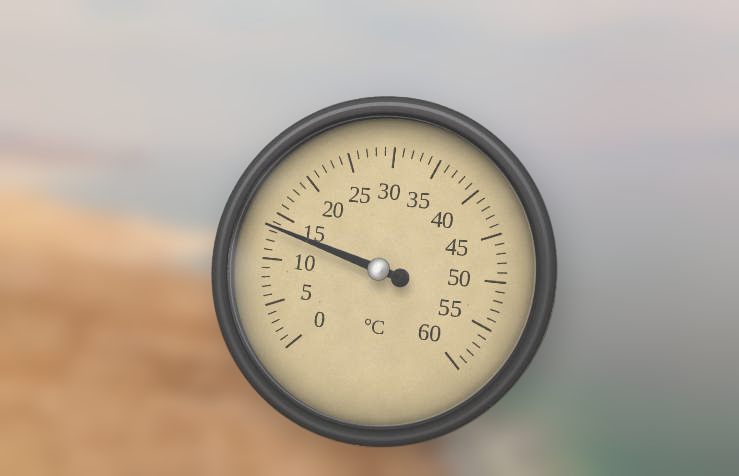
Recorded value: {"value": 13.5, "unit": "°C"}
